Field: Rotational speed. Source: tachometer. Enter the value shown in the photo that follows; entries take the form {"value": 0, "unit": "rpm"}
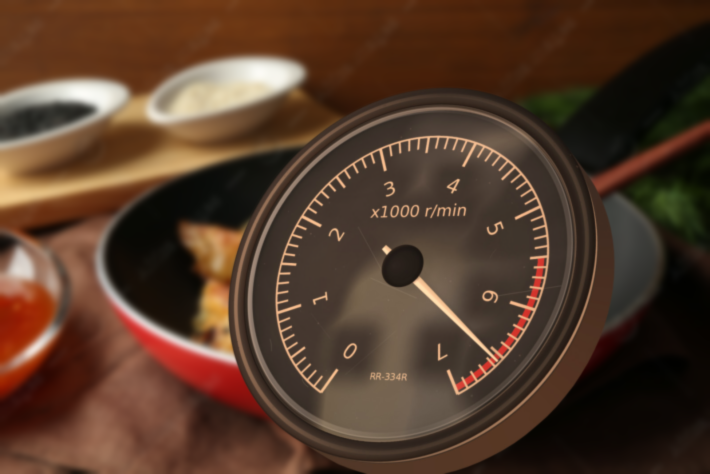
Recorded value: {"value": 6550, "unit": "rpm"}
